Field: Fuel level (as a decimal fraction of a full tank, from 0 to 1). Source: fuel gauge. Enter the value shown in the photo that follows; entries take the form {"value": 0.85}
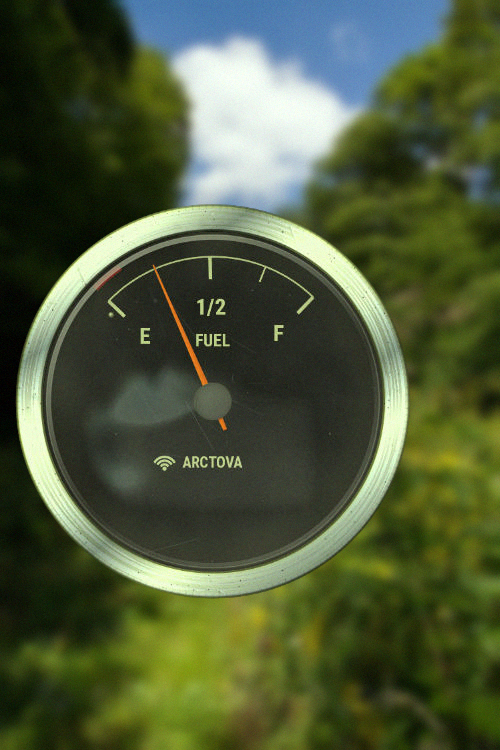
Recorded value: {"value": 0.25}
